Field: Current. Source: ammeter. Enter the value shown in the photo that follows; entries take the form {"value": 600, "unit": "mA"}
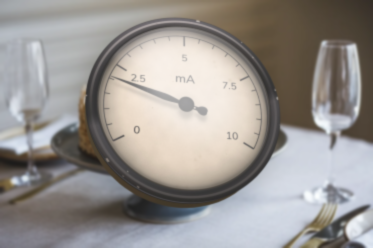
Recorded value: {"value": 2, "unit": "mA"}
